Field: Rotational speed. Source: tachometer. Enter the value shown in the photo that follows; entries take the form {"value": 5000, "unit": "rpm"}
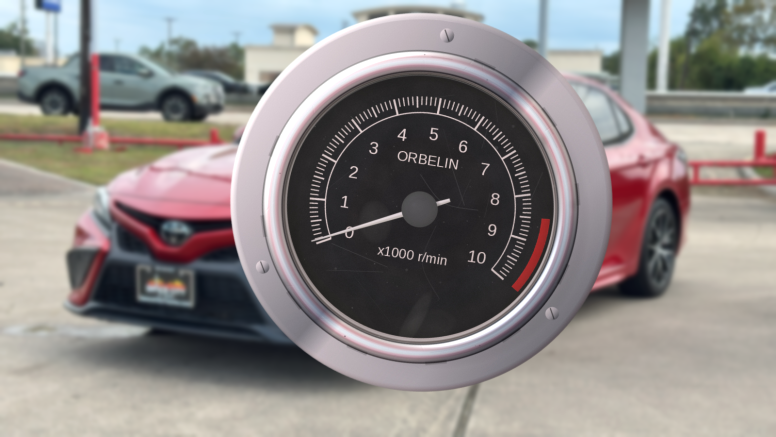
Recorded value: {"value": 100, "unit": "rpm"}
